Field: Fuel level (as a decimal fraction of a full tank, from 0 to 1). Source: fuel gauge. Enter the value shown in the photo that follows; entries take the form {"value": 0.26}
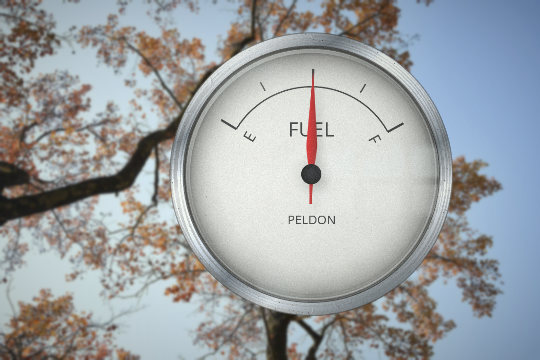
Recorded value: {"value": 0.5}
